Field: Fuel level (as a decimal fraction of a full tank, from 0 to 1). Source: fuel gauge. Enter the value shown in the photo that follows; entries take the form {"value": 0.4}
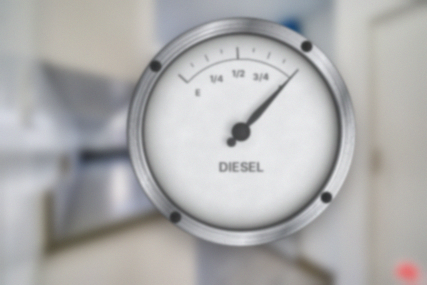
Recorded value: {"value": 1}
